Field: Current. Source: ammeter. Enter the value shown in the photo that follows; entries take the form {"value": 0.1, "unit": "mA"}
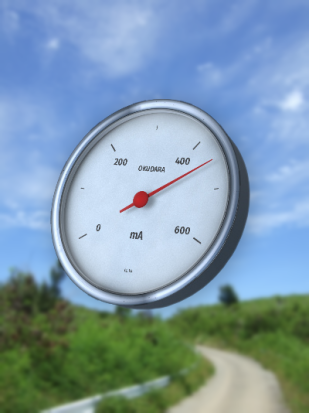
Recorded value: {"value": 450, "unit": "mA"}
